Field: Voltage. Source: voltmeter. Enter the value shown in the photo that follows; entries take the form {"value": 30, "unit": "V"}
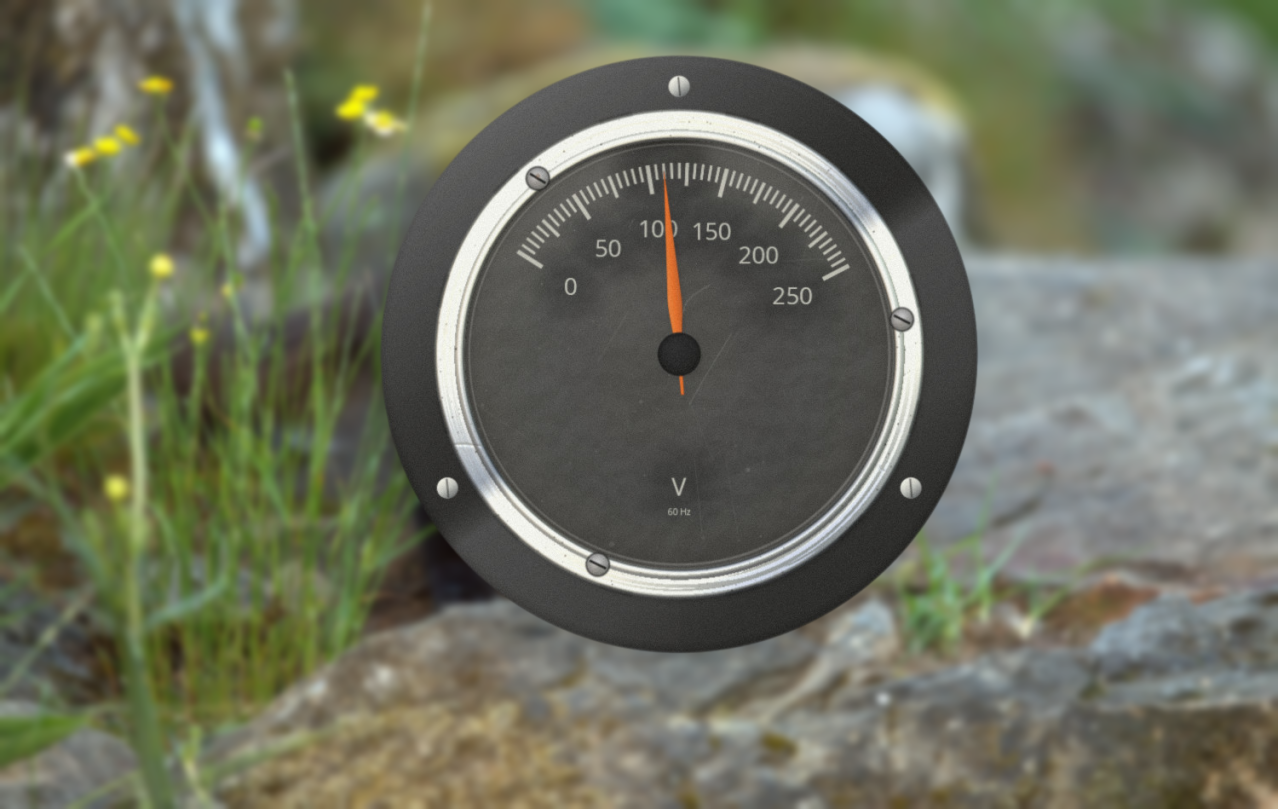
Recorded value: {"value": 110, "unit": "V"}
